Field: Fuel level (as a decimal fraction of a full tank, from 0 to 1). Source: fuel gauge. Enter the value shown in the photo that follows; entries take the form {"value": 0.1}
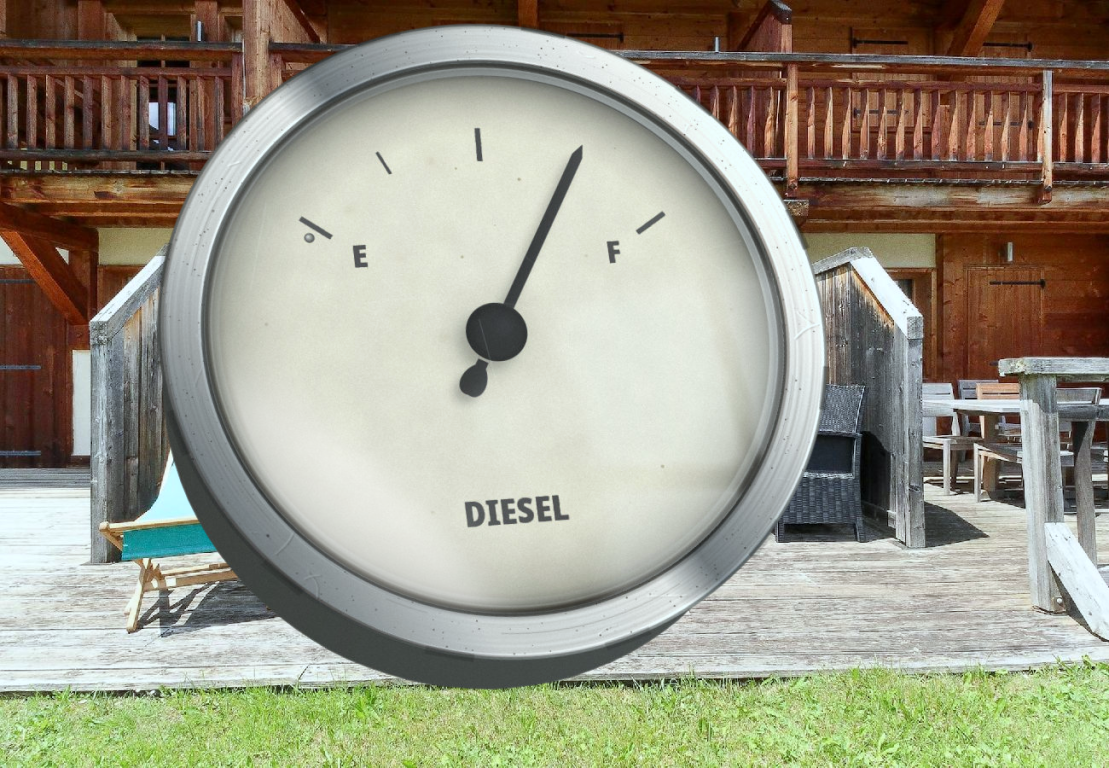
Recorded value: {"value": 0.75}
